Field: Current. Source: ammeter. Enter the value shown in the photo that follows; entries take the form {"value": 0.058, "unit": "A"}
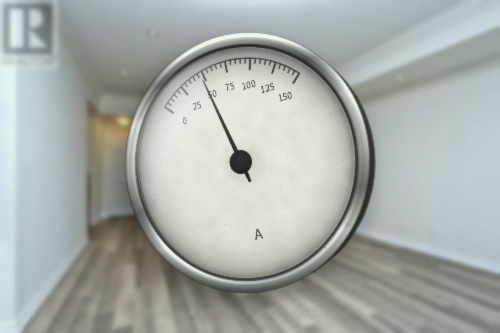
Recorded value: {"value": 50, "unit": "A"}
